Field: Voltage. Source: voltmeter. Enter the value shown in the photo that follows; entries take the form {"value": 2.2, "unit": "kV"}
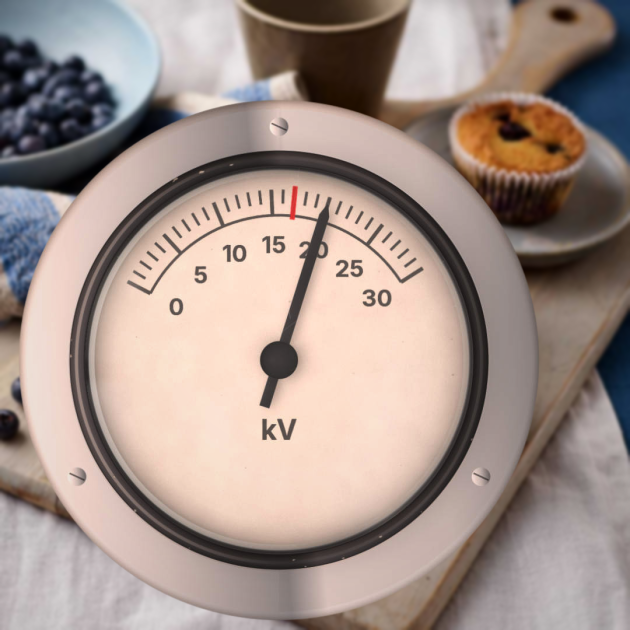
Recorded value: {"value": 20, "unit": "kV"}
